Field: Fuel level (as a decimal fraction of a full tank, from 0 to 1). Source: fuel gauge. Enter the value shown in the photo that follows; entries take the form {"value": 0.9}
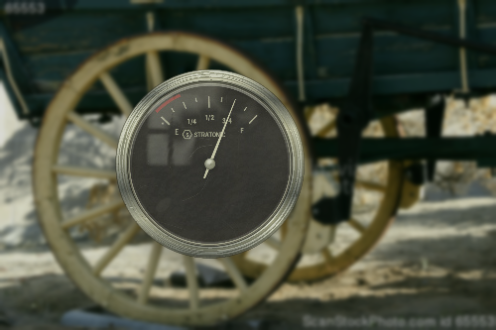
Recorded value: {"value": 0.75}
